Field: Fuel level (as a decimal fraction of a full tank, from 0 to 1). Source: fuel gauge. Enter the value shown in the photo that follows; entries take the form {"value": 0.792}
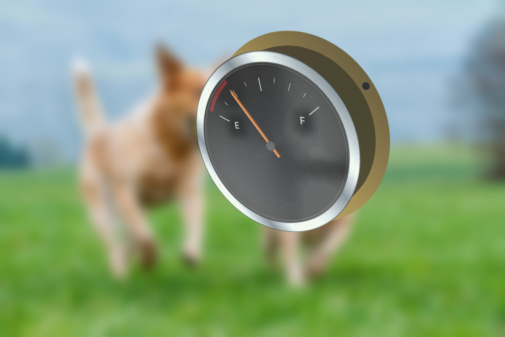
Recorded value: {"value": 0.25}
